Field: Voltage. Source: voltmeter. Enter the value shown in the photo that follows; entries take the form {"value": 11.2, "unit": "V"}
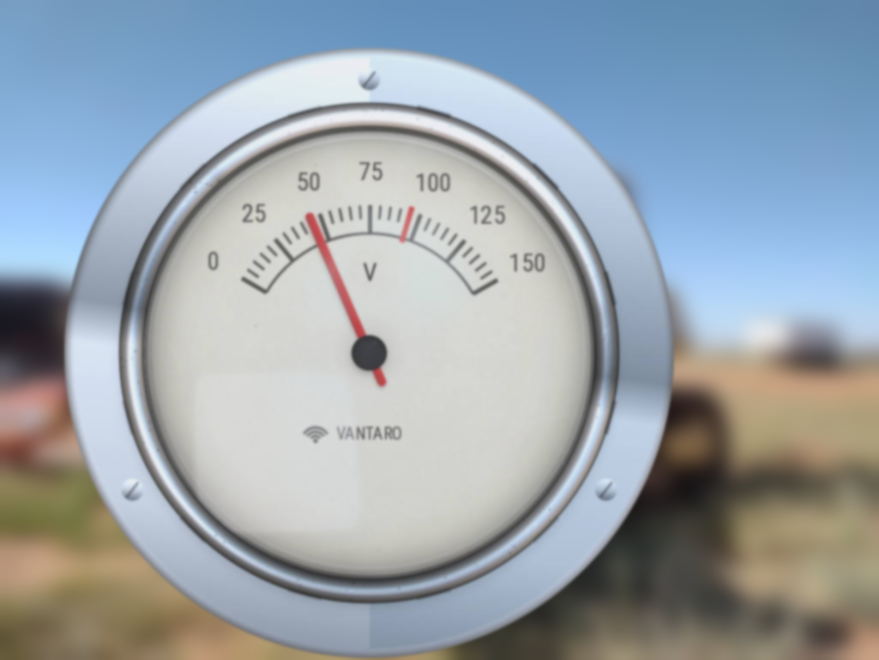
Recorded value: {"value": 45, "unit": "V"}
